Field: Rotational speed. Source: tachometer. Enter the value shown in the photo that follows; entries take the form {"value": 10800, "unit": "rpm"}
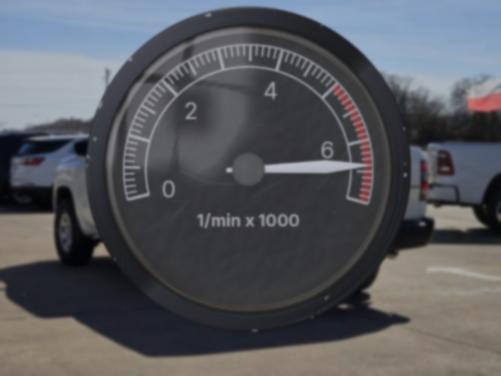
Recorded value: {"value": 6400, "unit": "rpm"}
